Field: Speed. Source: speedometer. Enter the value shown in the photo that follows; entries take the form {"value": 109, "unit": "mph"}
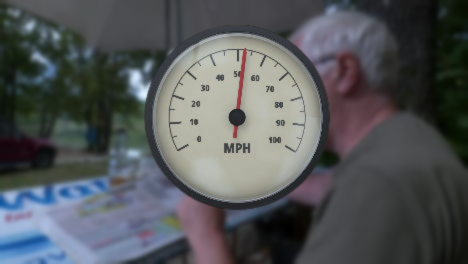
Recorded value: {"value": 52.5, "unit": "mph"}
